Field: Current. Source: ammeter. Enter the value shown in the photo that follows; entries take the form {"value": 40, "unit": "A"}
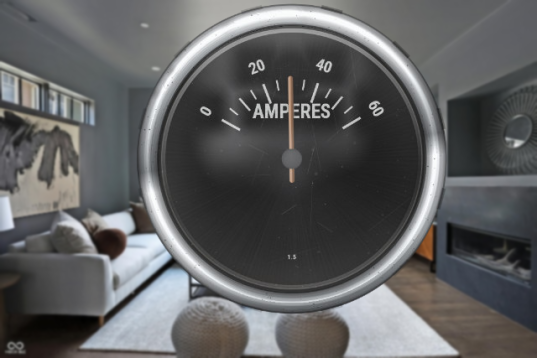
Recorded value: {"value": 30, "unit": "A"}
